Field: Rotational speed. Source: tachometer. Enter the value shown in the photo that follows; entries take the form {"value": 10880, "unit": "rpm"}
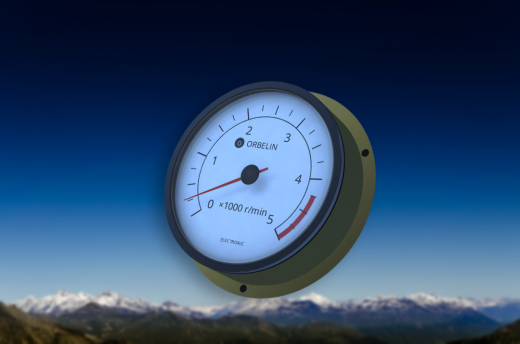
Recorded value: {"value": 250, "unit": "rpm"}
